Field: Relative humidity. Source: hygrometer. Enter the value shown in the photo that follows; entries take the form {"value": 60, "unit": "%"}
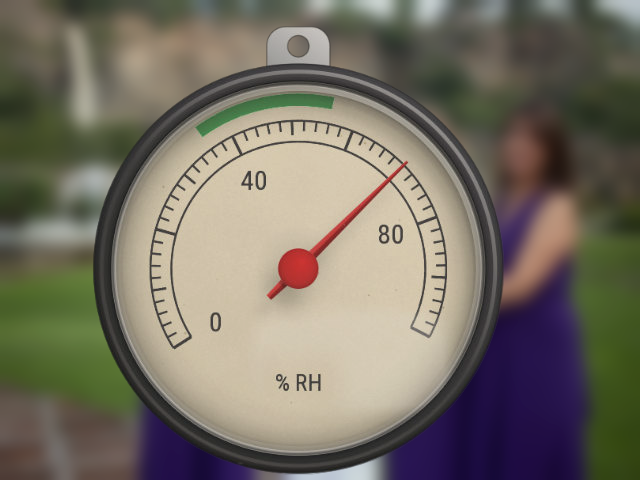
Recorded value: {"value": 70, "unit": "%"}
